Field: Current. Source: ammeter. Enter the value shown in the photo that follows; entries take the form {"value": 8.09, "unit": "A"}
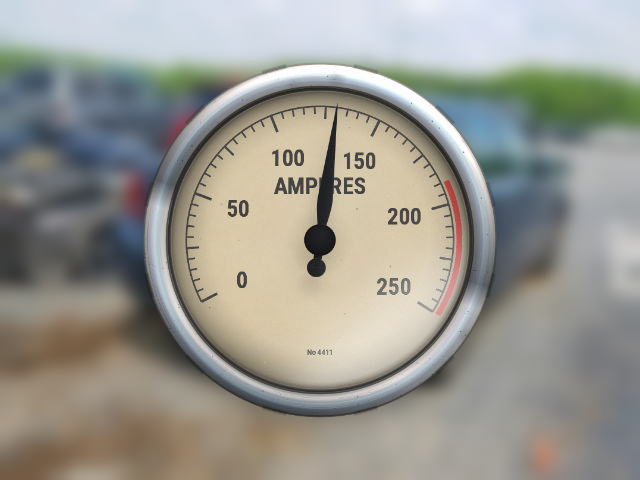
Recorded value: {"value": 130, "unit": "A"}
